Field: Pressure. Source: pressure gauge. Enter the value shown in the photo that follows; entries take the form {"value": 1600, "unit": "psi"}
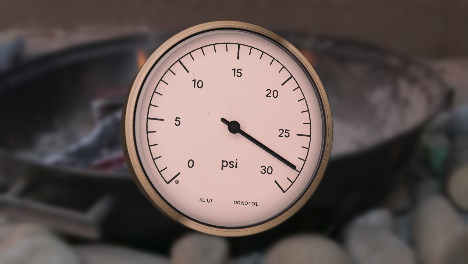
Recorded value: {"value": 28, "unit": "psi"}
